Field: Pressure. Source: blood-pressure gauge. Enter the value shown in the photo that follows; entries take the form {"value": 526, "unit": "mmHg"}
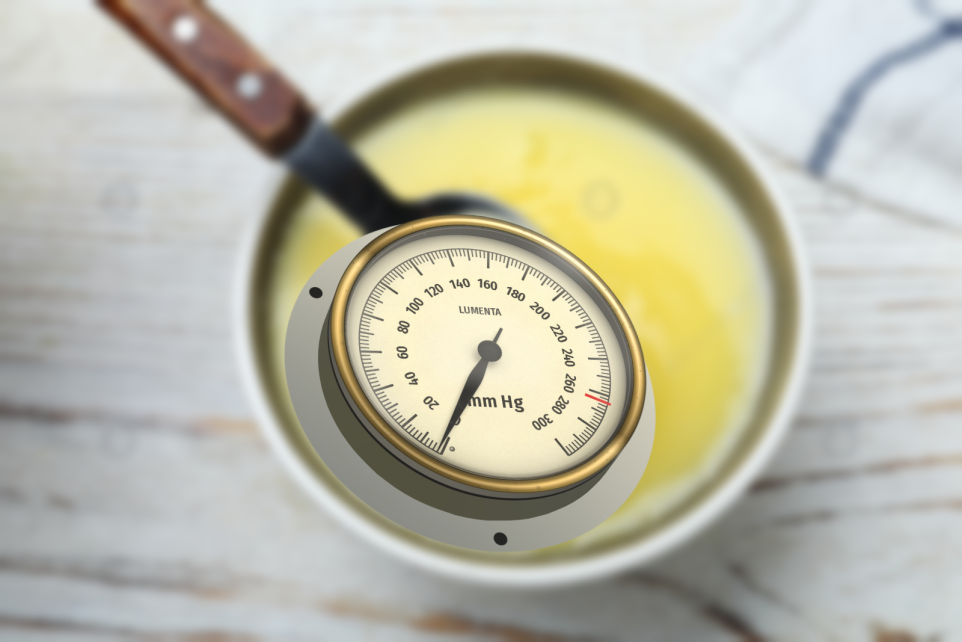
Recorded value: {"value": 2, "unit": "mmHg"}
